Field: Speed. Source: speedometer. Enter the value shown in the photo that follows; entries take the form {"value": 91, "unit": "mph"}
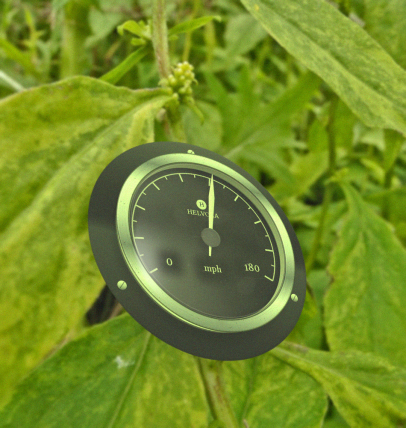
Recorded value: {"value": 100, "unit": "mph"}
